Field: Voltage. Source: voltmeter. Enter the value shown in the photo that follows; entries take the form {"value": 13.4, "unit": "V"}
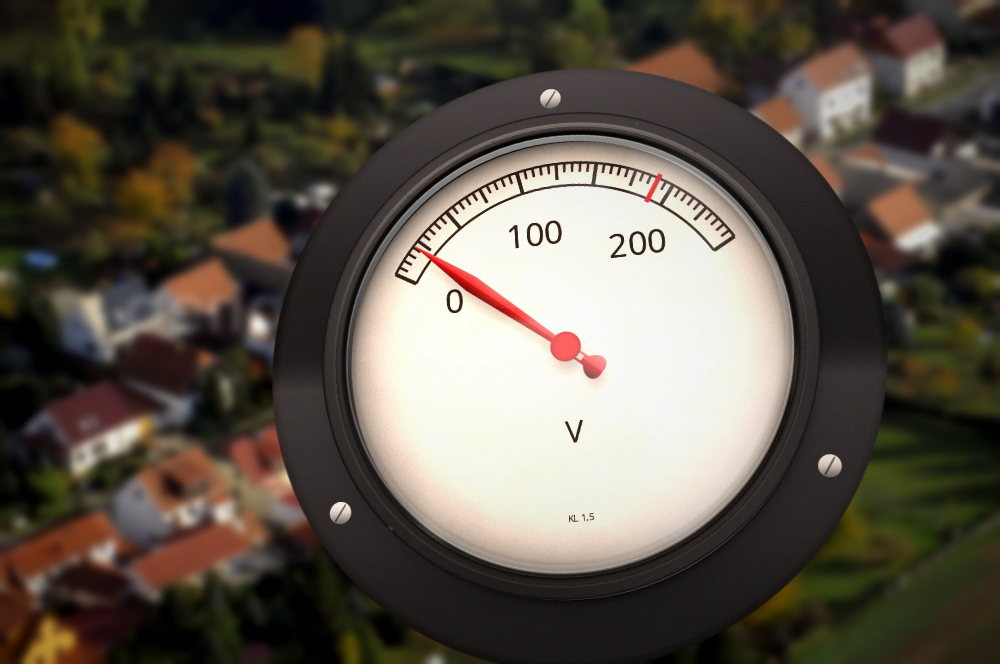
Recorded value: {"value": 20, "unit": "V"}
